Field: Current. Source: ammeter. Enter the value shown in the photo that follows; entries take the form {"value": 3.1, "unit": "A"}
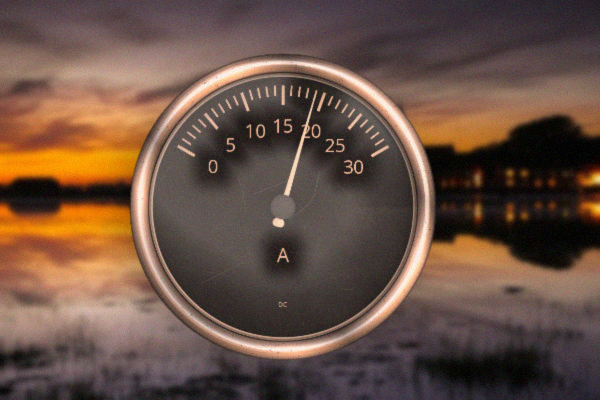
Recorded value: {"value": 19, "unit": "A"}
